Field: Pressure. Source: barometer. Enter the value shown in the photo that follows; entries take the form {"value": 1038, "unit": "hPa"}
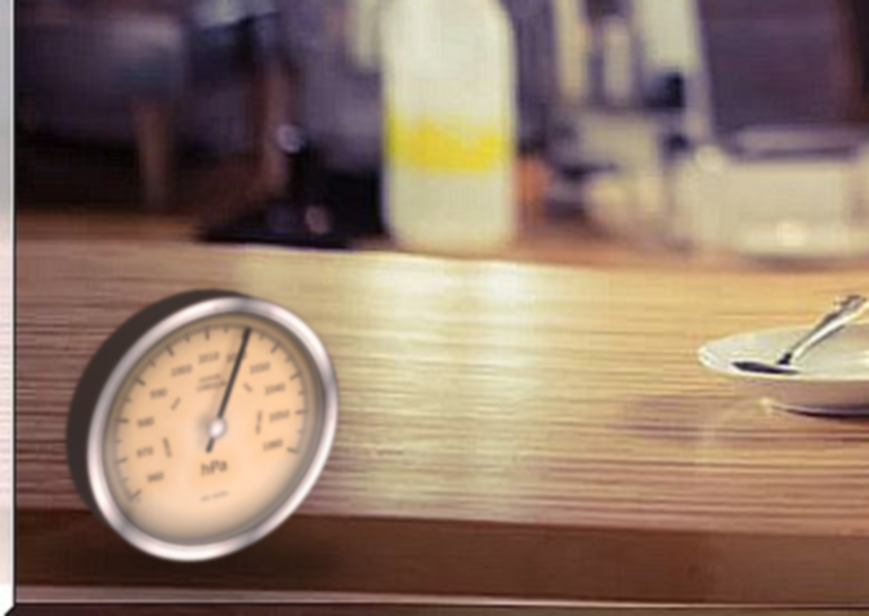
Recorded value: {"value": 1020, "unit": "hPa"}
